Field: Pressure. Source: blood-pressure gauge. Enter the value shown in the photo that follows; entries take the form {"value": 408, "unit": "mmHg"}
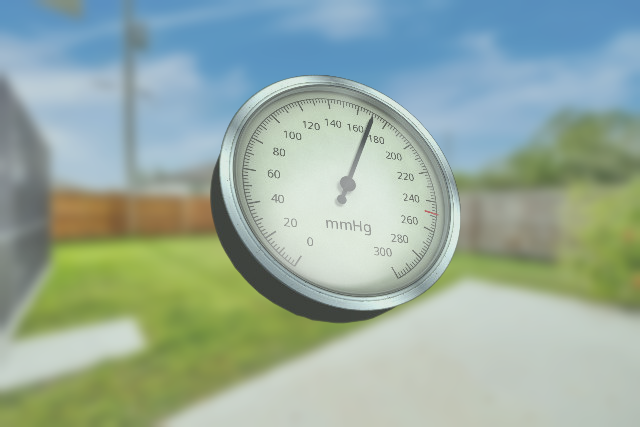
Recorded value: {"value": 170, "unit": "mmHg"}
